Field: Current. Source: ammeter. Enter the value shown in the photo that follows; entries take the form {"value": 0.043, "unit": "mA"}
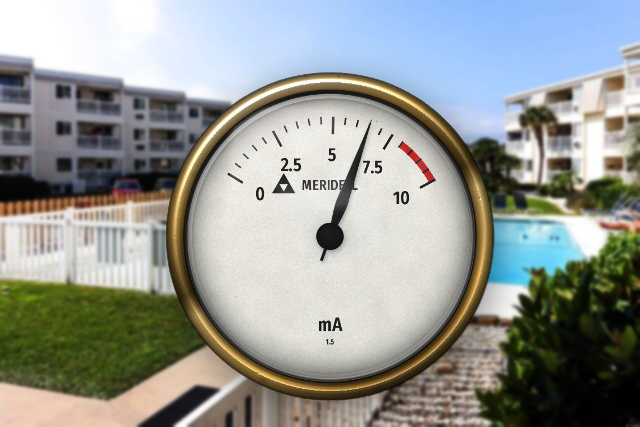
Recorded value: {"value": 6.5, "unit": "mA"}
